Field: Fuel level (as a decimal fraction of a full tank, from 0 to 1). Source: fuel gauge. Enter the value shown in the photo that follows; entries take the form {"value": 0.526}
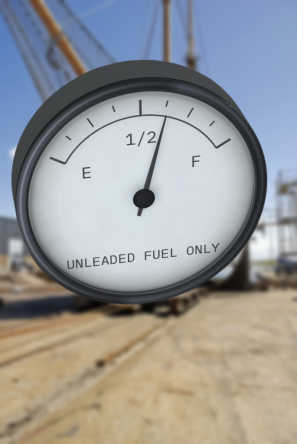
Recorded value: {"value": 0.625}
